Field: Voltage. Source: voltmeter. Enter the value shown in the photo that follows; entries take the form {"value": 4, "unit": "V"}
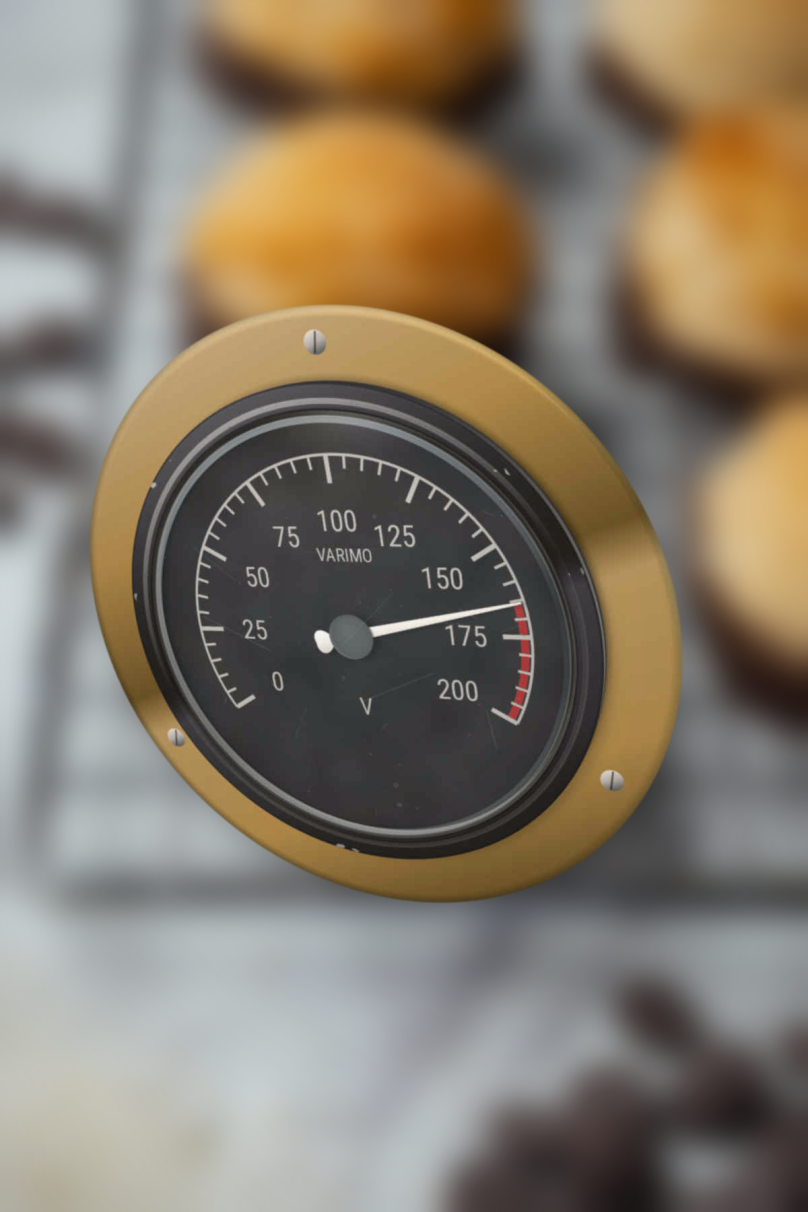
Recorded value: {"value": 165, "unit": "V"}
